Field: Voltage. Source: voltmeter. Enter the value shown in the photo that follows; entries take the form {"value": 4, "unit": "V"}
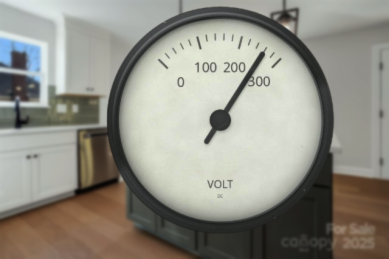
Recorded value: {"value": 260, "unit": "V"}
